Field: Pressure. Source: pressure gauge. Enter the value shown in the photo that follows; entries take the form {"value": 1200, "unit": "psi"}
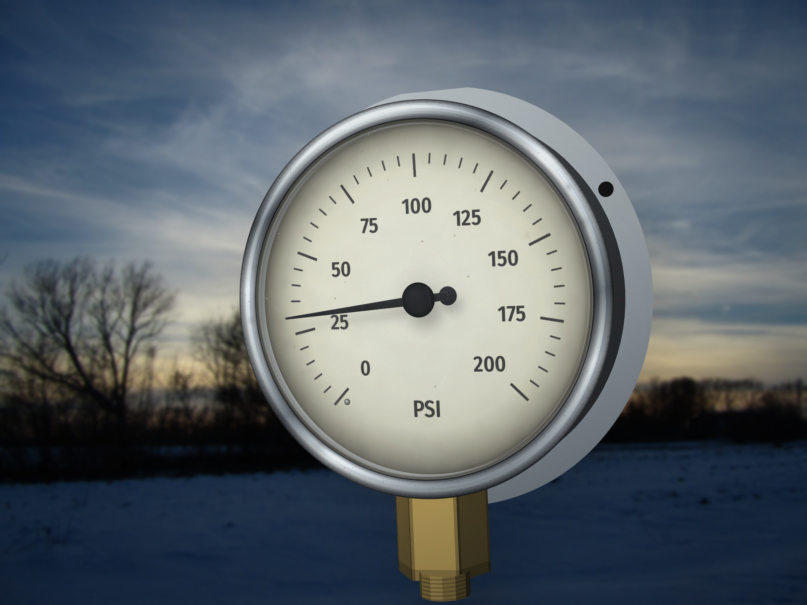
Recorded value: {"value": 30, "unit": "psi"}
